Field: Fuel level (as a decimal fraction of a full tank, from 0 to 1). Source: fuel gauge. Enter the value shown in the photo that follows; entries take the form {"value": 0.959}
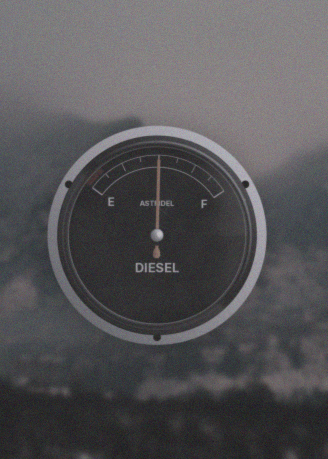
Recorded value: {"value": 0.5}
